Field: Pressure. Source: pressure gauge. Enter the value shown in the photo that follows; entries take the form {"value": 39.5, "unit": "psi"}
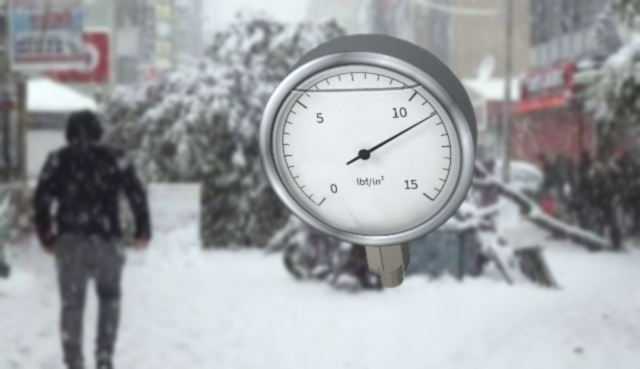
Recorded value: {"value": 11, "unit": "psi"}
